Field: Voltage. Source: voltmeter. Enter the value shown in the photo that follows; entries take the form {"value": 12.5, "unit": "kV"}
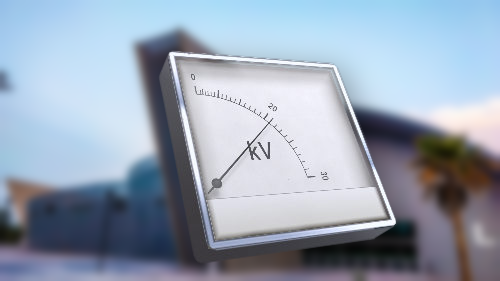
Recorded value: {"value": 21, "unit": "kV"}
